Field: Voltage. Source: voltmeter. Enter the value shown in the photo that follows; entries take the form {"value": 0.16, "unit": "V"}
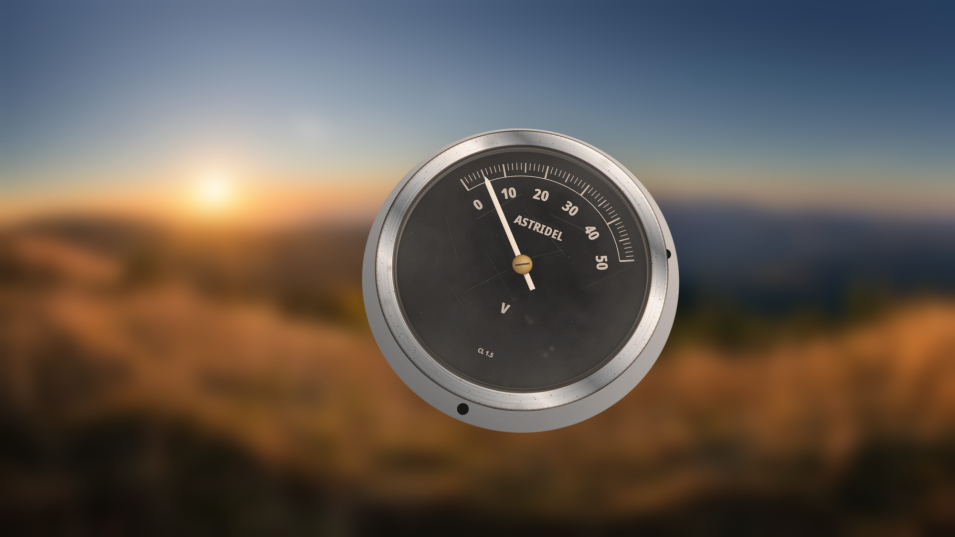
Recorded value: {"value": 5, "unit": "V"}
